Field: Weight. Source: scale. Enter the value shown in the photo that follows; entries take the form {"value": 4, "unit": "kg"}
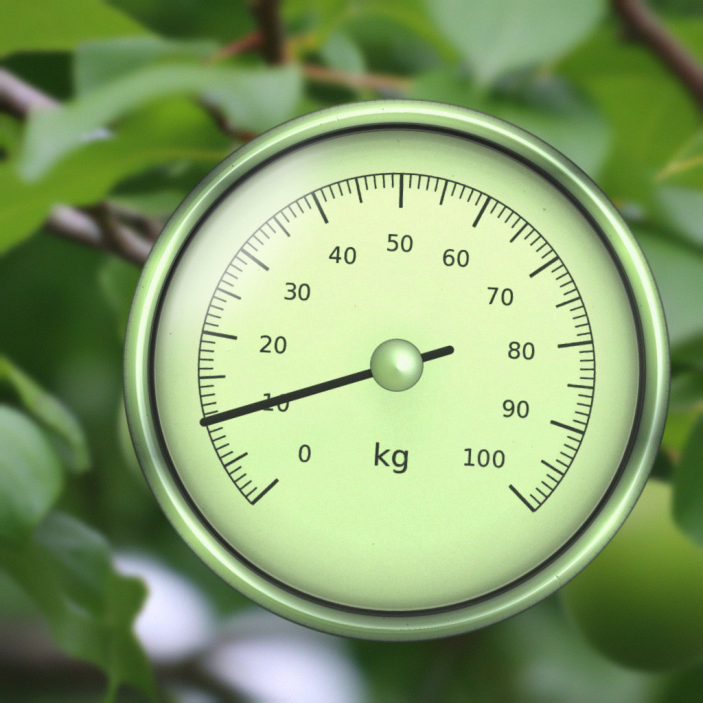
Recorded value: {"value": 10, "unit": "kg"}
